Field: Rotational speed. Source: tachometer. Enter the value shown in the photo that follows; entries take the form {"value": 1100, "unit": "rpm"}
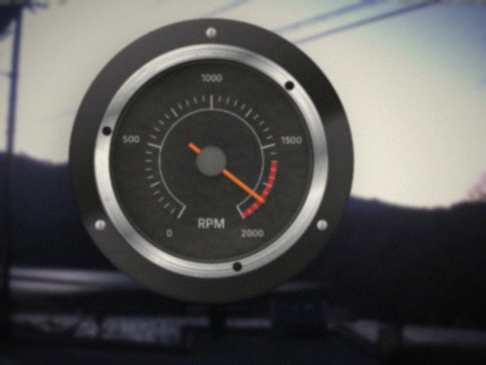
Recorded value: {"value": 1850, "unit": "rpm"}
